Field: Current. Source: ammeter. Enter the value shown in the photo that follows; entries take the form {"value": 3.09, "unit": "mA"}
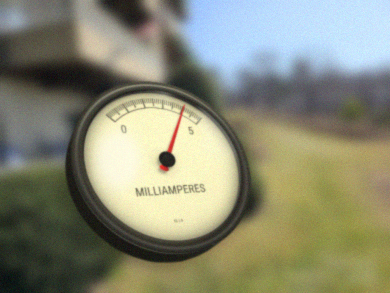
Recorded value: {"value": 4, "unit": "mA"}
